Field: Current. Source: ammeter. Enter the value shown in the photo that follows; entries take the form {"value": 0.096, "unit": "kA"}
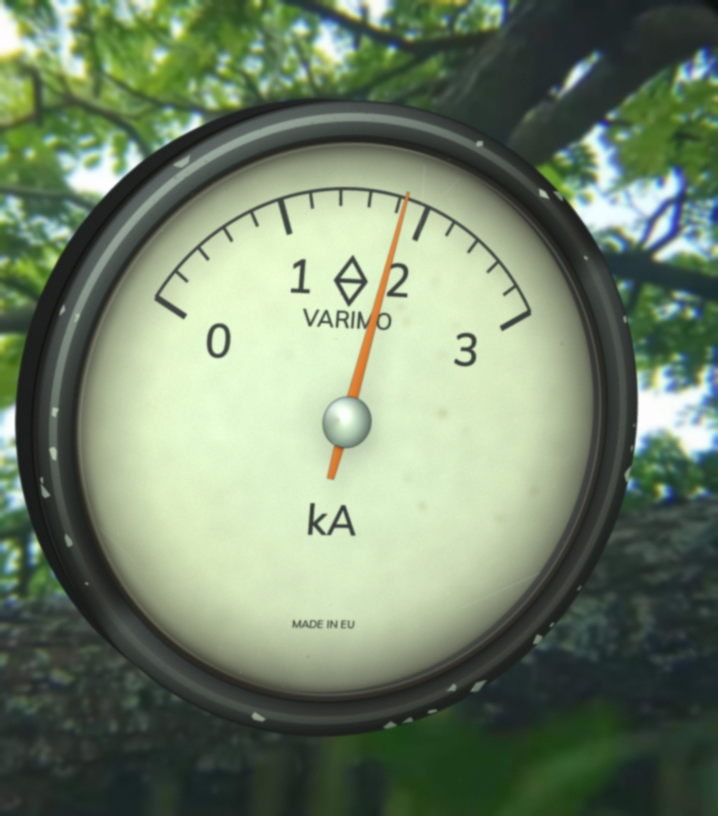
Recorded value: {"value": 1.8, "unit": "kA"}
